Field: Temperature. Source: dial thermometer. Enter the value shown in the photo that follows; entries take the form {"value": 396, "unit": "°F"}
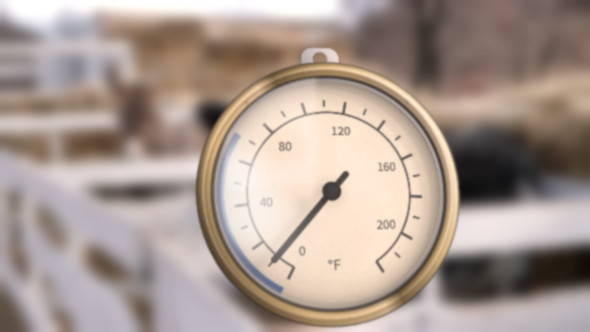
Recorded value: {"value": 10, "unit": "°F"}
